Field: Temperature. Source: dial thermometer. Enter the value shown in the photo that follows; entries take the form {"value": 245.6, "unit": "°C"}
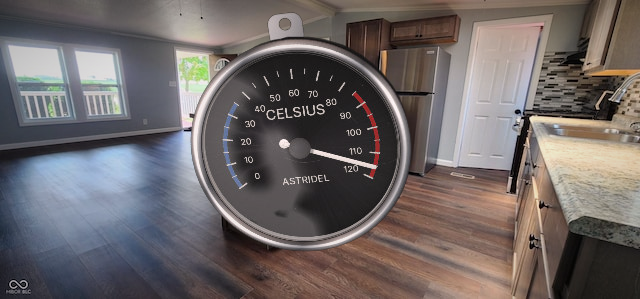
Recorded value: {"value": 115, "unit": "°C"}
